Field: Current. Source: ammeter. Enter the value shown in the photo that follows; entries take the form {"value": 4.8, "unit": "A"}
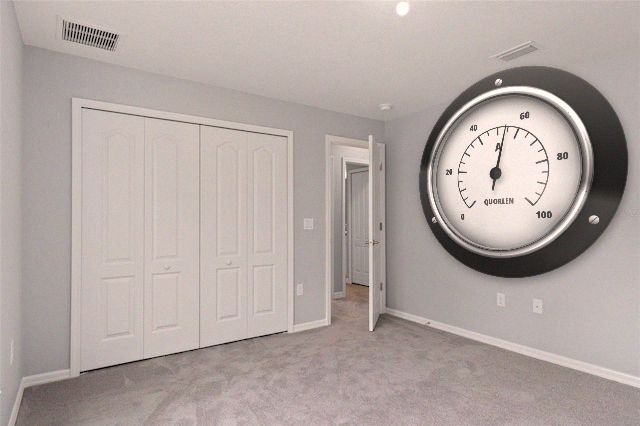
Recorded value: {"value": 55, "unit": "A"}
